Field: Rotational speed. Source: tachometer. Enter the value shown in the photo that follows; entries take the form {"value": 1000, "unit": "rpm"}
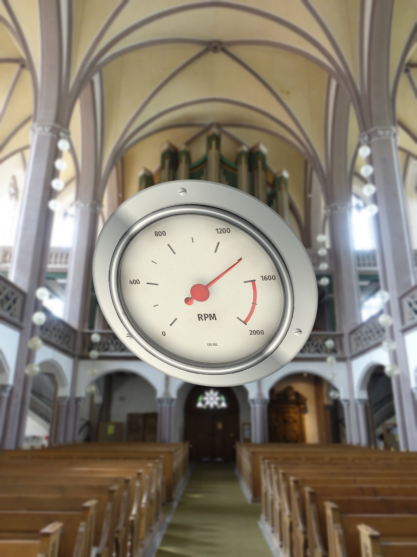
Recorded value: {"value": 1400, "unit": "rpm"}
